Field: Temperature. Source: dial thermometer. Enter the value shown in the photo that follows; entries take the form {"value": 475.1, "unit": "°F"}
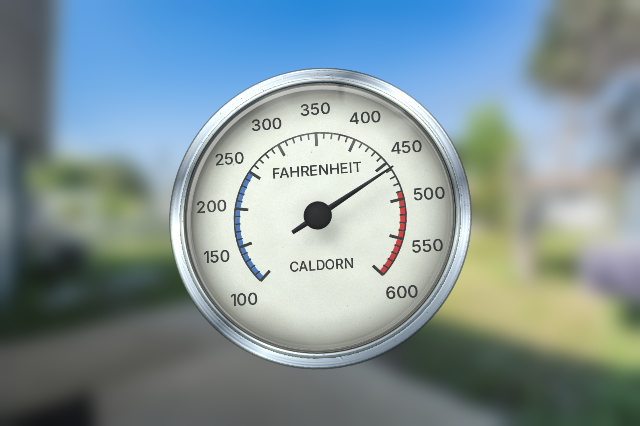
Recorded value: {"value": 460, "unit": "°F"}
